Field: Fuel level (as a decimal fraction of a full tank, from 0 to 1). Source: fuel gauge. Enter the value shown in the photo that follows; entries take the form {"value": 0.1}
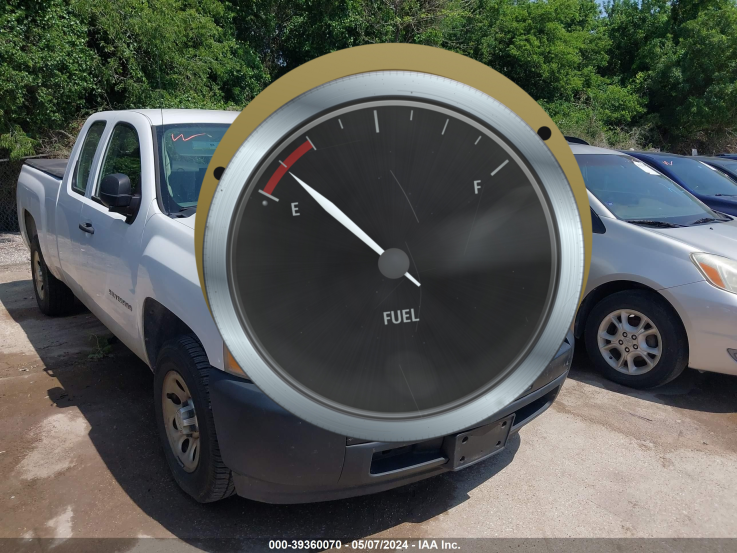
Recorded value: {"value": 0.125}
